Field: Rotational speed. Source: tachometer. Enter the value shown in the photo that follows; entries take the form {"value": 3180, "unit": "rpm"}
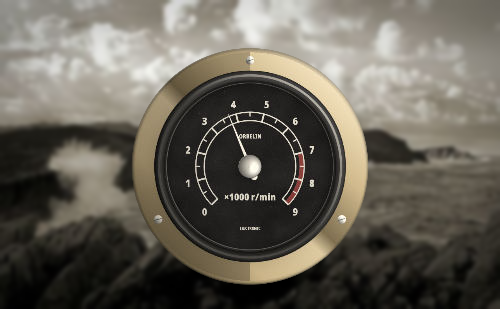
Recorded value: {"value": 3750, "unit": "rpm"}
